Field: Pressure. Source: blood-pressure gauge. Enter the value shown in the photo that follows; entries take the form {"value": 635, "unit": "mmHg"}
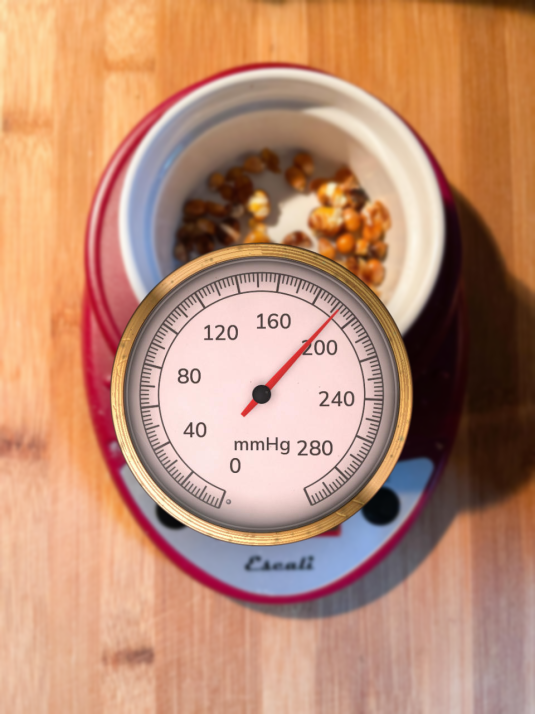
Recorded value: {"value": 192, "unit": "mmHg"}
